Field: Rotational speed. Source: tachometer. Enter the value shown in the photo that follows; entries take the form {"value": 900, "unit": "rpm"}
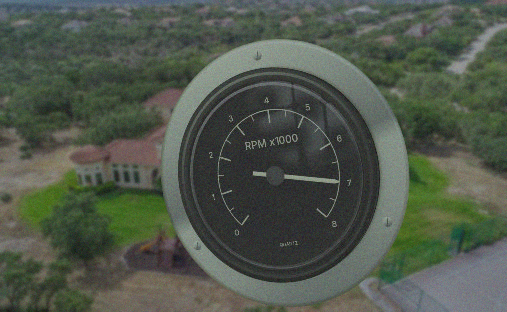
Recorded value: {"value": 7000, "unit": "rpm"}
